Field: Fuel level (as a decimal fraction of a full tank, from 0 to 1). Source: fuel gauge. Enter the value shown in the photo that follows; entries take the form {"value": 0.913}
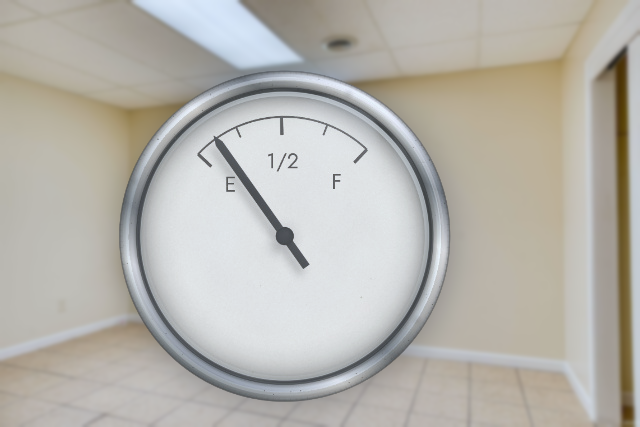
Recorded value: {"value": 0.125}
